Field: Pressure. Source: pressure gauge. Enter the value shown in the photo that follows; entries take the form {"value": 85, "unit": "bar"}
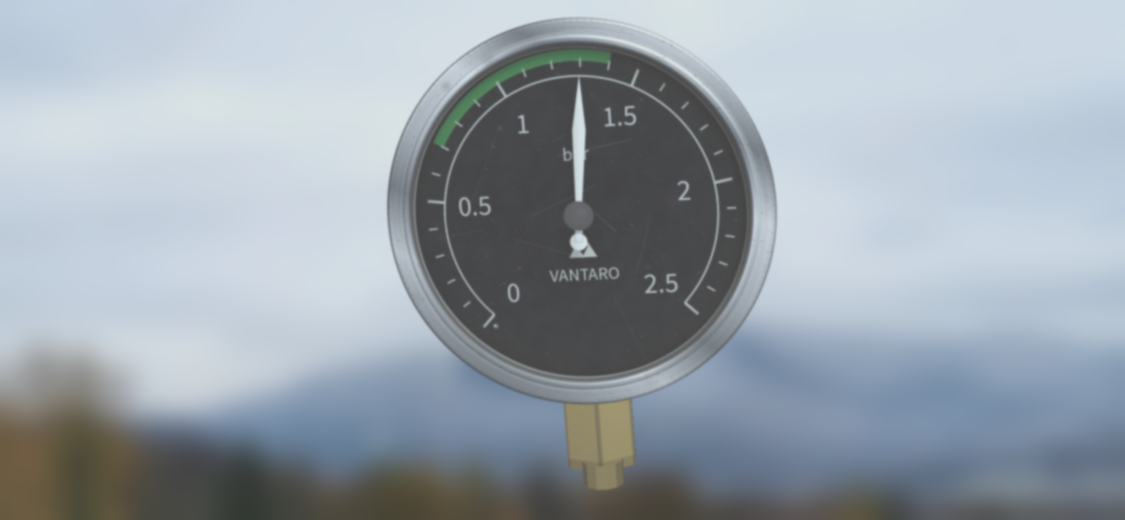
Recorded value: {"value": 1.3, "unit": "bar"}
